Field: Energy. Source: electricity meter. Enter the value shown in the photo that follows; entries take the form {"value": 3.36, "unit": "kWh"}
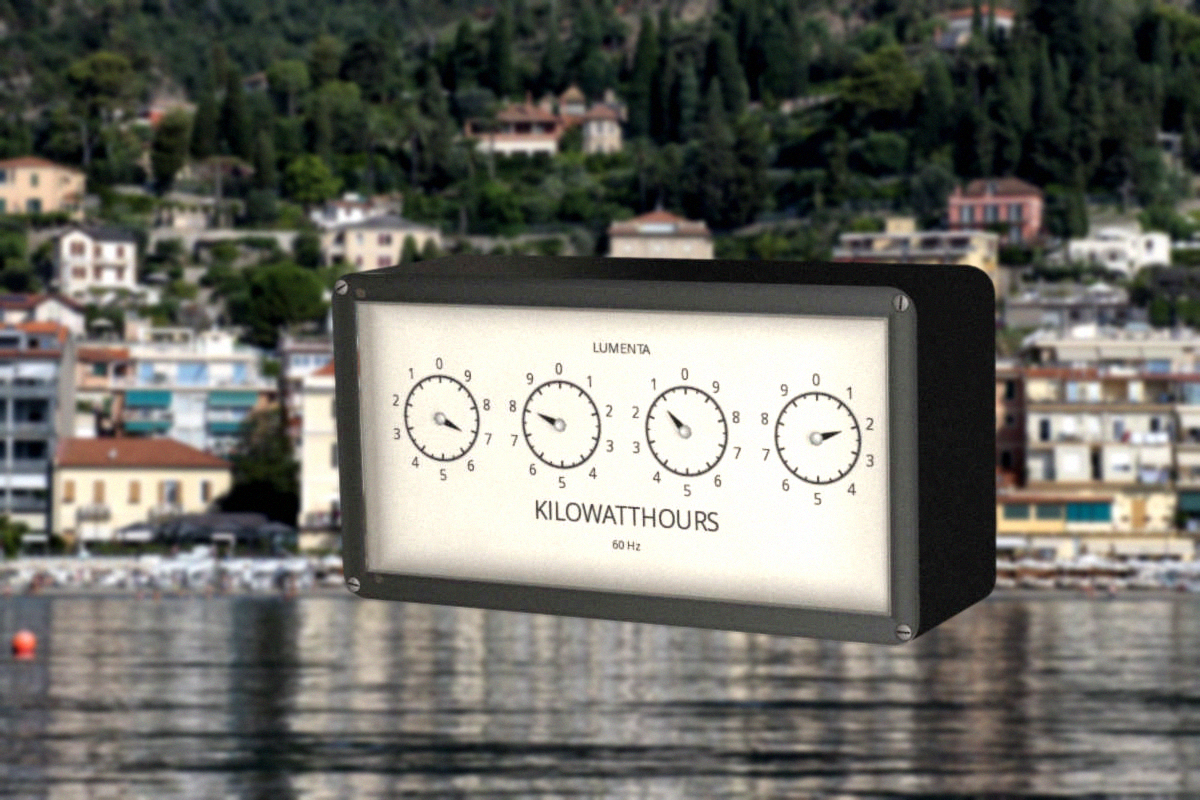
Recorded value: {"value": 6812, "unit": "kWh"}
